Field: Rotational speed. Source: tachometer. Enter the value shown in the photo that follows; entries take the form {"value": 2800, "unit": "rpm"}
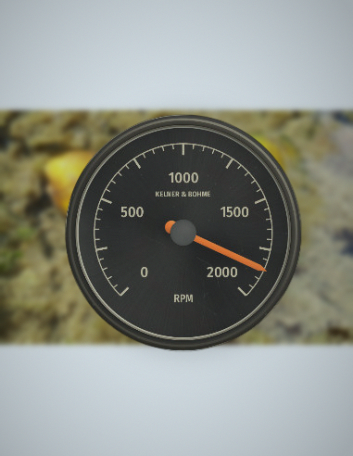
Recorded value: {"value": 1850, "unit": "rpm"}
